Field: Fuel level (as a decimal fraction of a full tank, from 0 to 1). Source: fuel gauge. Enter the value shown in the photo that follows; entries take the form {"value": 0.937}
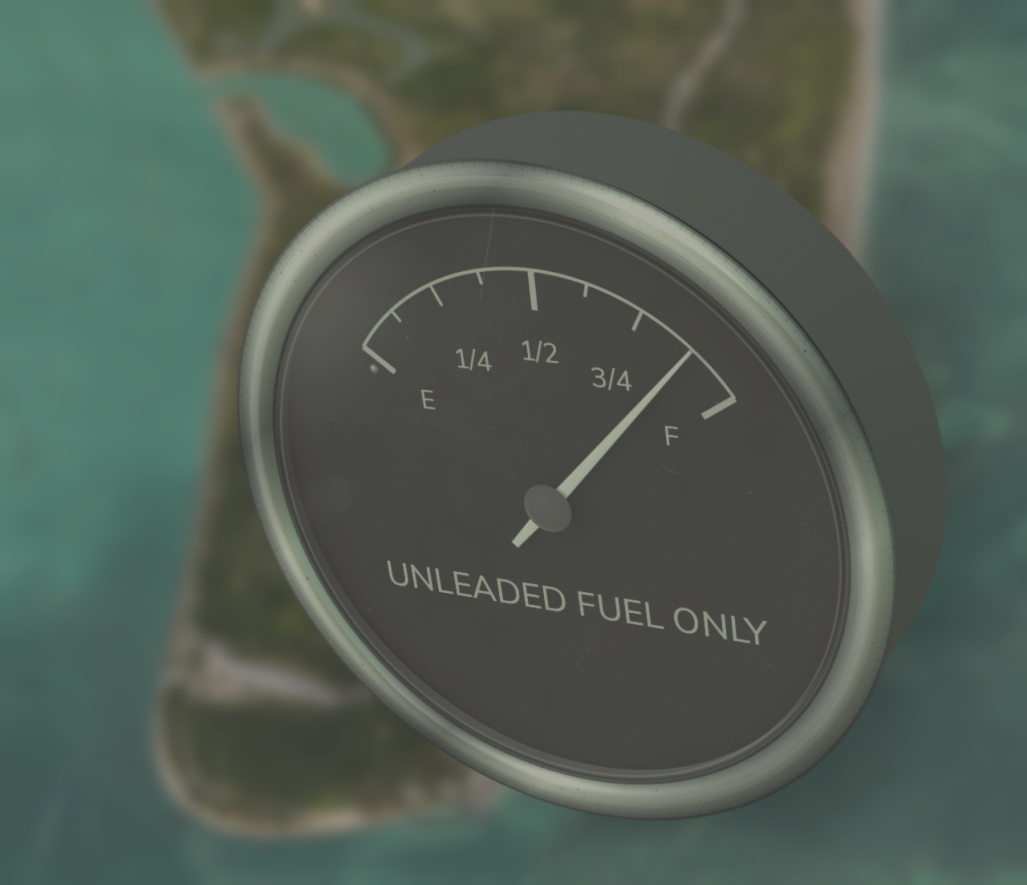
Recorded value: {"value": 0.875}
